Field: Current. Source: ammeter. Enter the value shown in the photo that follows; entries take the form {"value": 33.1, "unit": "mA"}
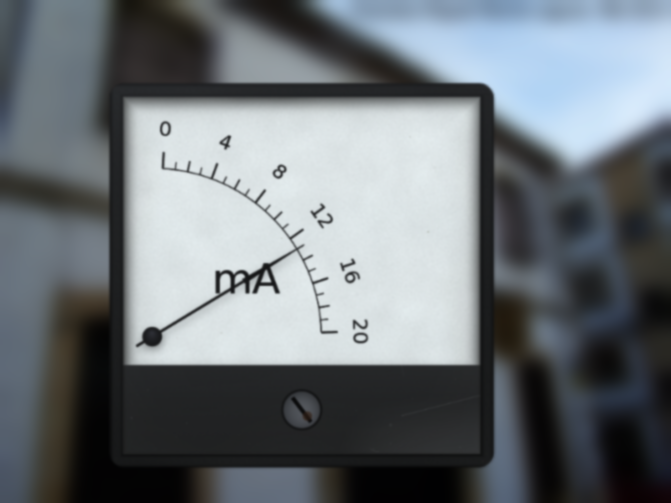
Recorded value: {"value": 13, "unit": "mA"}
